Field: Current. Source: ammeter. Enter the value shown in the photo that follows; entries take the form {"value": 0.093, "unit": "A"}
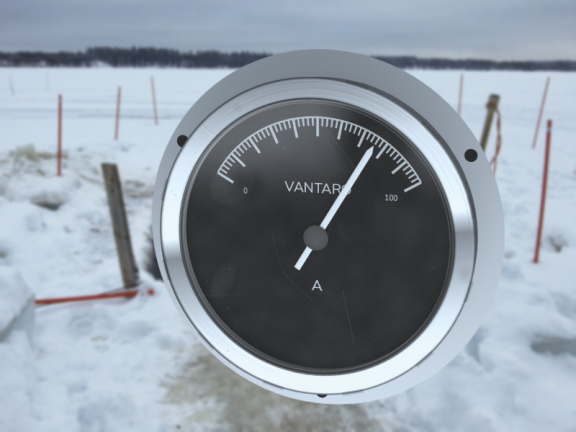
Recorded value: {"value": 76, "unit": "A"}
